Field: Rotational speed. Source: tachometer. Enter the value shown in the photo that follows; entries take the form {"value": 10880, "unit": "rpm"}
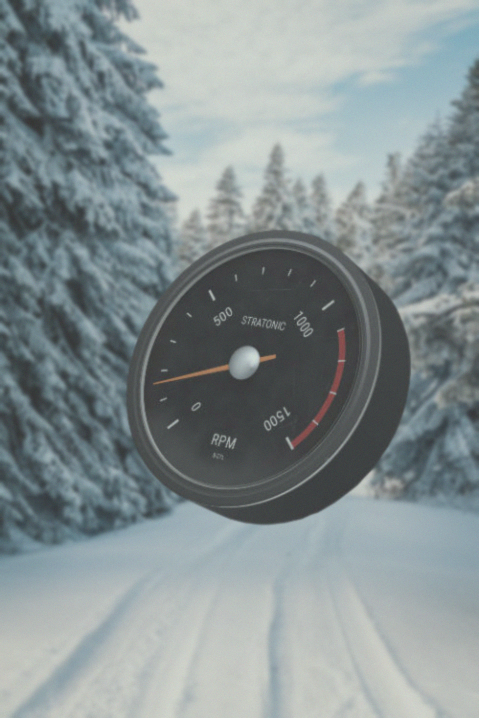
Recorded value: {"value": 150, "unit": "rpm"}
